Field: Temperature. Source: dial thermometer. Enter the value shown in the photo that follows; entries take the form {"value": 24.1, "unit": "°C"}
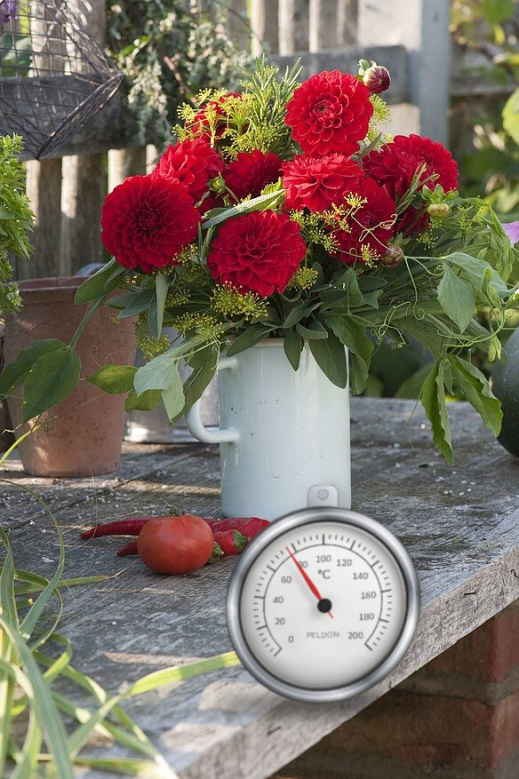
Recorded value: {"value": 76, "unit": "°C"}
